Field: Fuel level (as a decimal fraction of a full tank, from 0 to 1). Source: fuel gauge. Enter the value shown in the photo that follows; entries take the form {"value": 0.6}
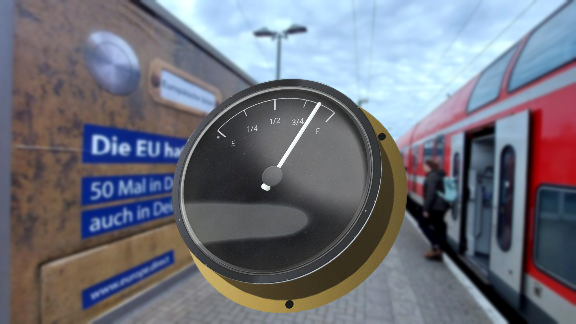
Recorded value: {"value": 0.875}
